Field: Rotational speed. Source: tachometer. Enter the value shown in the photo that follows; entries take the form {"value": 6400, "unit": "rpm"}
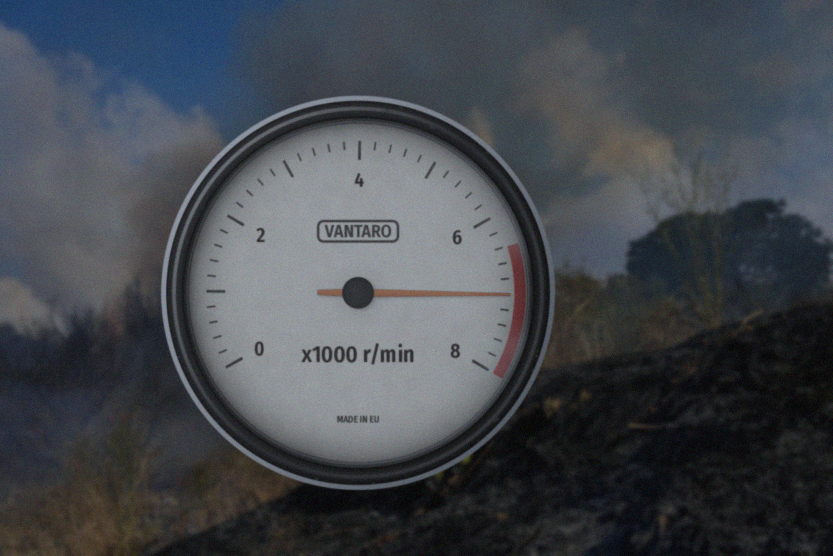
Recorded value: {"value": 7000, "unit": "rpm"}
